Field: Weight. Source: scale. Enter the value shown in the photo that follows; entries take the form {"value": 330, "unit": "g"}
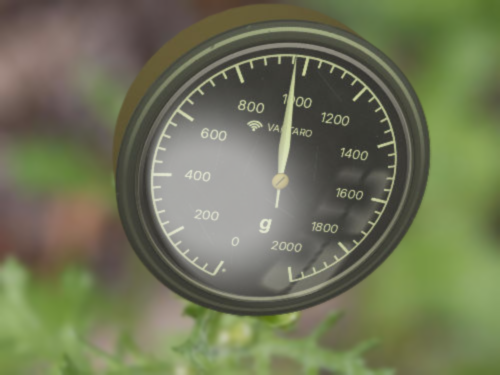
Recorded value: {"value": 960, "unit": "g"}
